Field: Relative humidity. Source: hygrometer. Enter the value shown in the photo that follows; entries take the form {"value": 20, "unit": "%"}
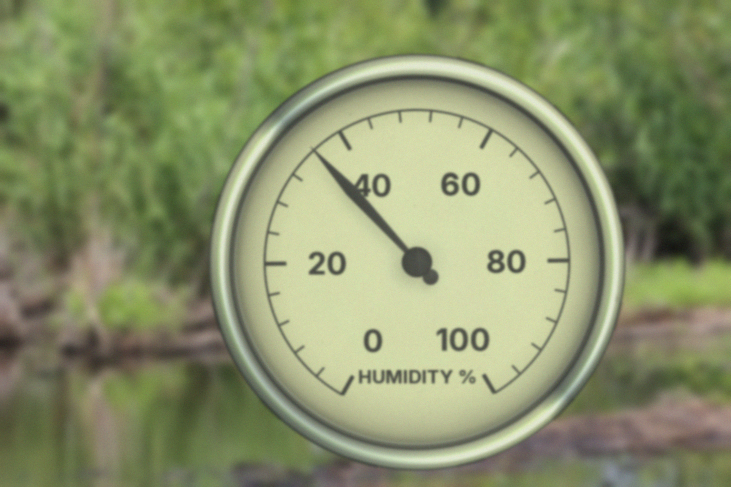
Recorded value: {"value": 36, "unit": "%"}
